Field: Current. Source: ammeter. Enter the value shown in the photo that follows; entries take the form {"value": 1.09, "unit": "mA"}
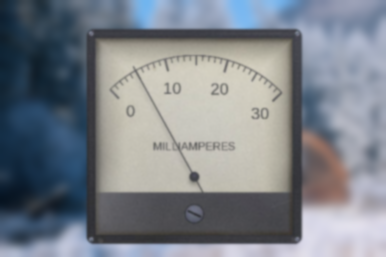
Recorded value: {"value": 5, "unit": "mA"}
